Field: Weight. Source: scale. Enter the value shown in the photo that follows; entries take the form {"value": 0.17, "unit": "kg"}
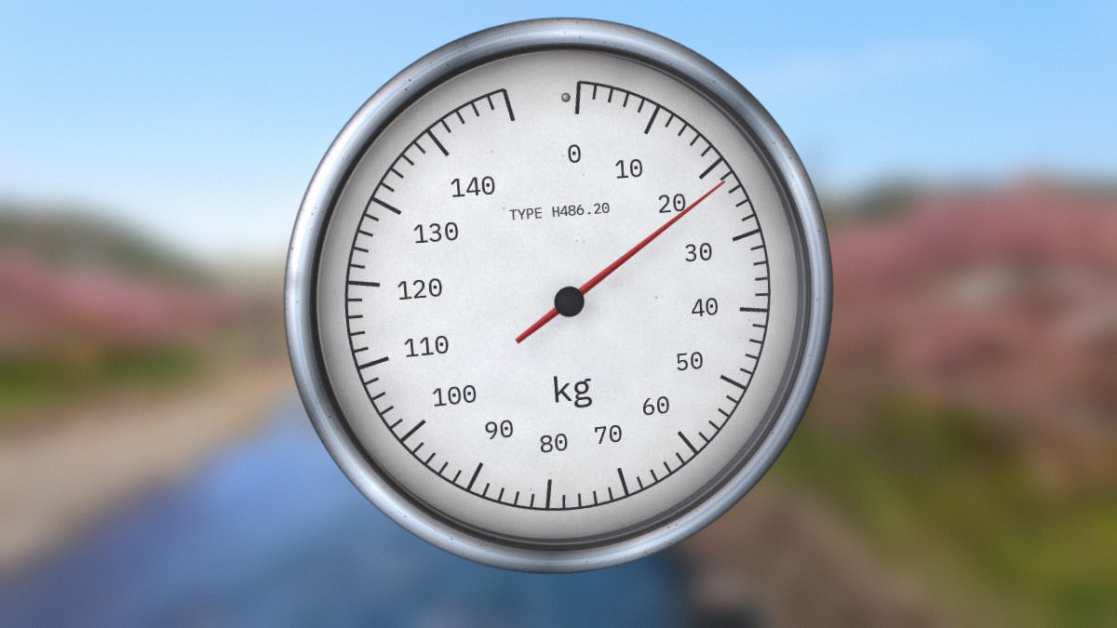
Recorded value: {"value": 22, "unit": "kg"}
